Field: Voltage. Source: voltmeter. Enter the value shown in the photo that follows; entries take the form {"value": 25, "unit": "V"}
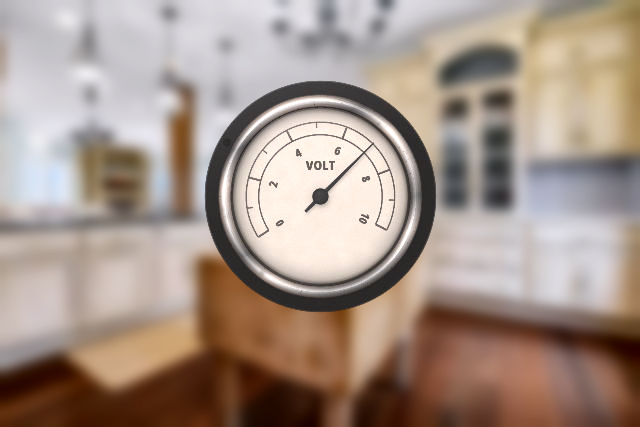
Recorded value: {"value": 7, "unit": "V"}
